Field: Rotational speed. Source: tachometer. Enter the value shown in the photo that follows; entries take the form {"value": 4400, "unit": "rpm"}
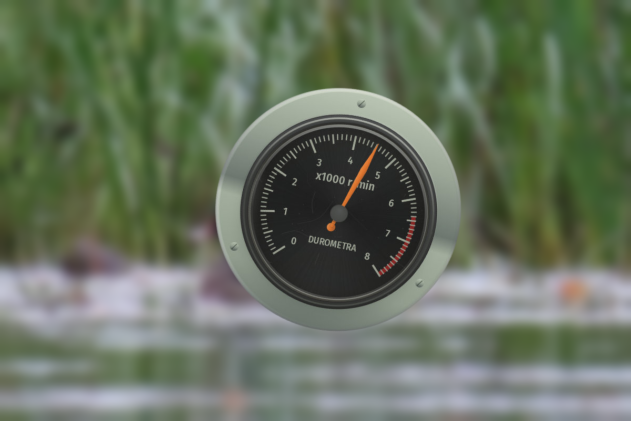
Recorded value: {"value": 4500, "unit": "rpm"}
